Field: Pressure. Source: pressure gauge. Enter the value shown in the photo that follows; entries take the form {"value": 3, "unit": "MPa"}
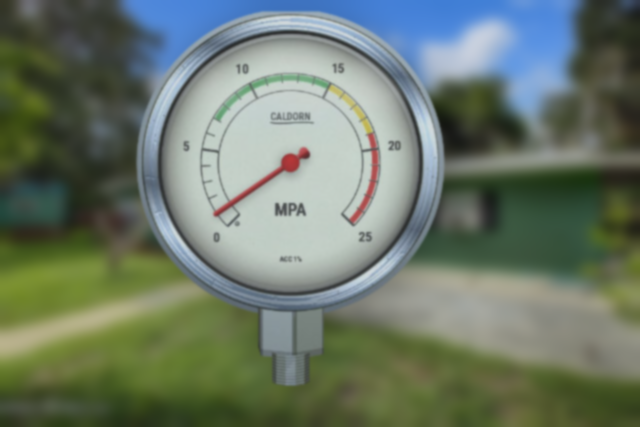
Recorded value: {"value": 1, "unit": "MPa"}
